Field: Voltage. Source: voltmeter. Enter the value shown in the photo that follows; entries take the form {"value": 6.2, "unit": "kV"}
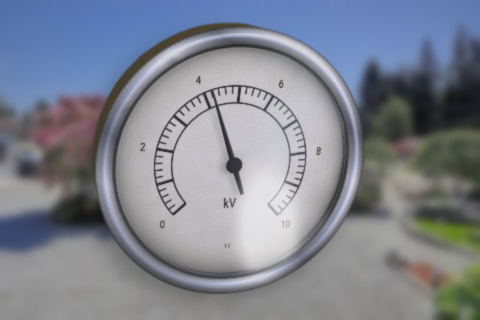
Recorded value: {"value": 4.2, "unit": "kV"}
